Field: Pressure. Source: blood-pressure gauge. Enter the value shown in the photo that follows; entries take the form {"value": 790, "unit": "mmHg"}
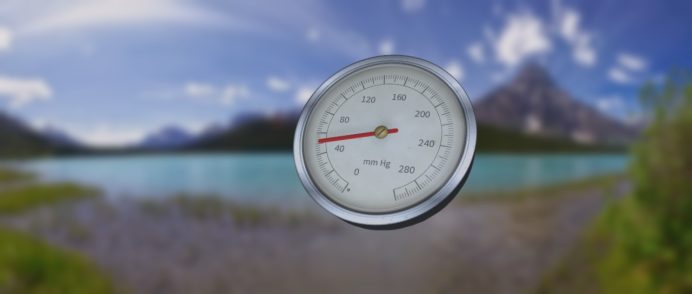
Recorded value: {"value": 50, "unit": "mmHg"}
